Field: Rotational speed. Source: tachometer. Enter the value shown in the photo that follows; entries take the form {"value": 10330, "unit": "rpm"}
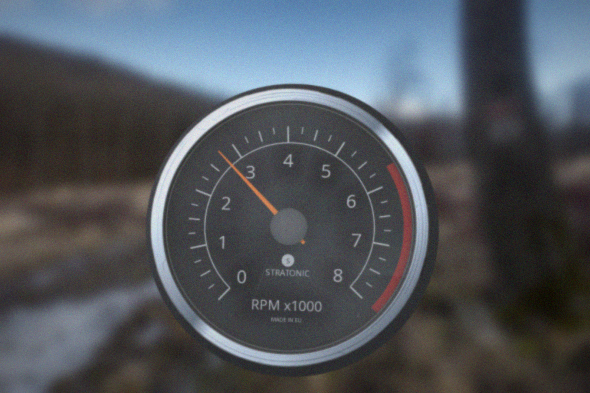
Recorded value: {"value": 2750, "unit": "rpm"}
